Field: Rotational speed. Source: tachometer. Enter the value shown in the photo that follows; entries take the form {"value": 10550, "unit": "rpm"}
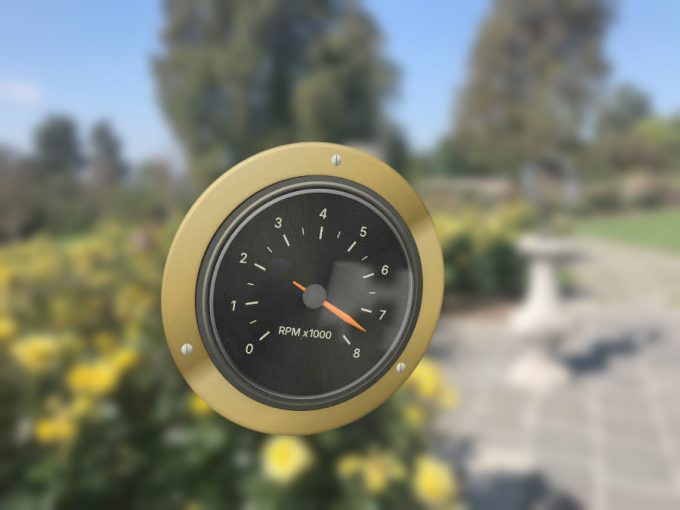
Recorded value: {"value": 7500, "unit": "rpm"}
